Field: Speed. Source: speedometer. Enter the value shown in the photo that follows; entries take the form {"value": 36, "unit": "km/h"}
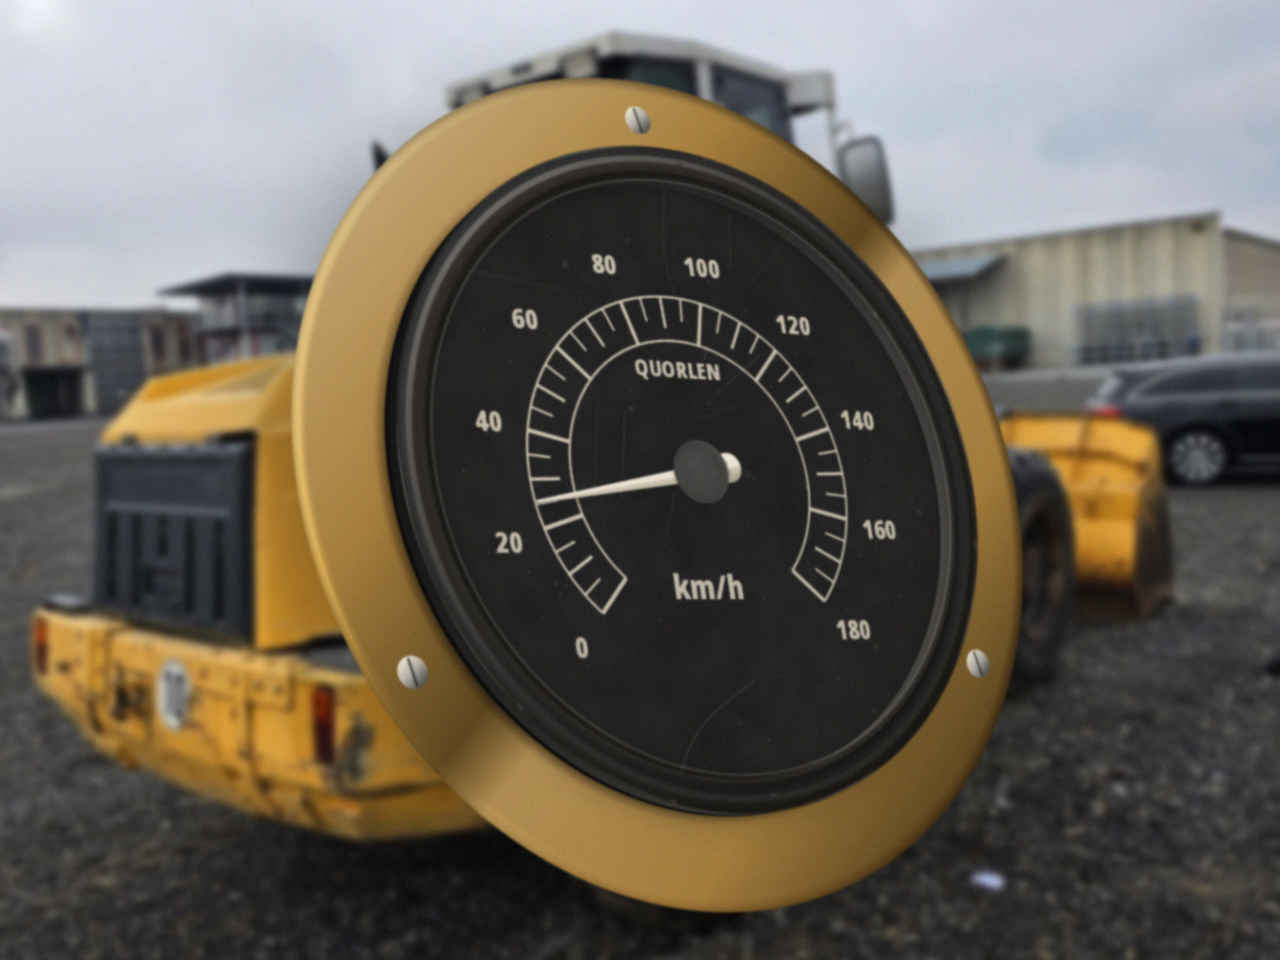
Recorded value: {"value": 25, "unit": "km/h"}
